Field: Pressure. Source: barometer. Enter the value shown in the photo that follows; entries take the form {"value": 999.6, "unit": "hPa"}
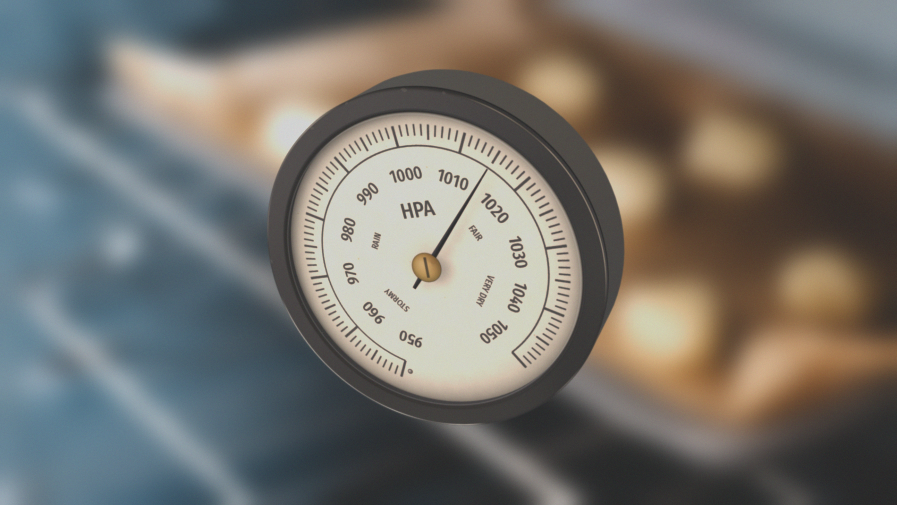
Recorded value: {"value": 1015, "unit": "hPa"}
